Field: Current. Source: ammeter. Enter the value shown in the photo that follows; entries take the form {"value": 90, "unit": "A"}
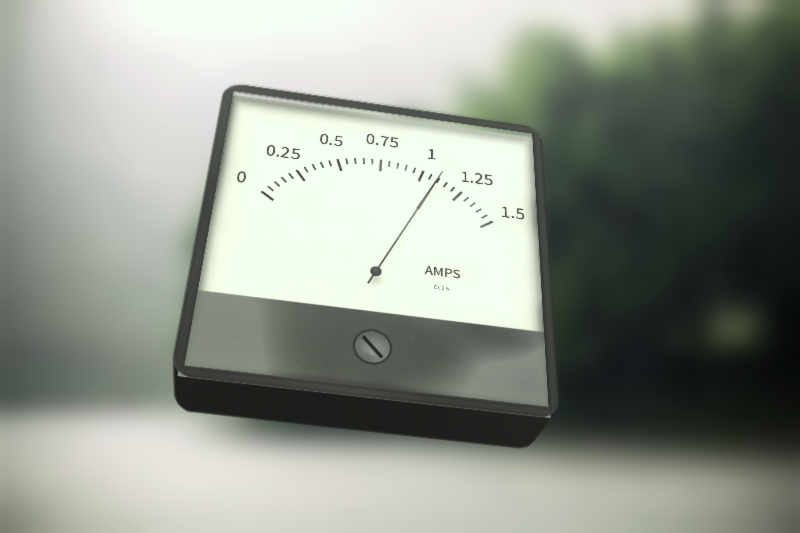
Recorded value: {"value": 1.1, "unit": "A"}
